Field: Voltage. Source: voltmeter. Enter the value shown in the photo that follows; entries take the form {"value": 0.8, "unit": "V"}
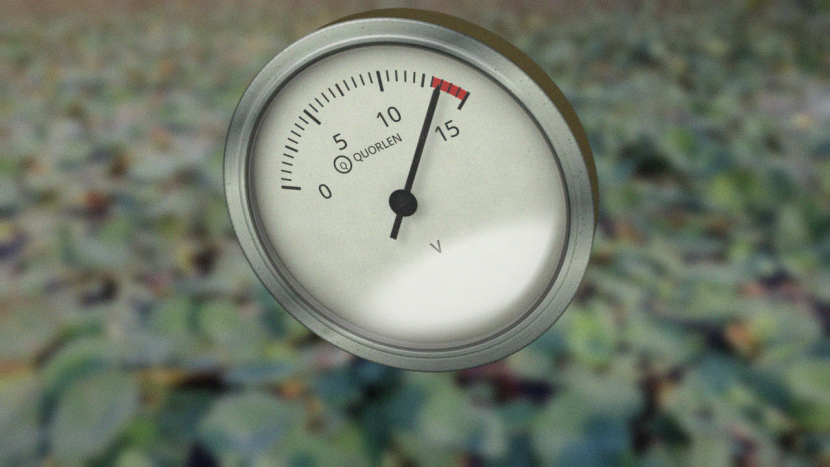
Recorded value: {"value": 13.5, "unit": "V"}
